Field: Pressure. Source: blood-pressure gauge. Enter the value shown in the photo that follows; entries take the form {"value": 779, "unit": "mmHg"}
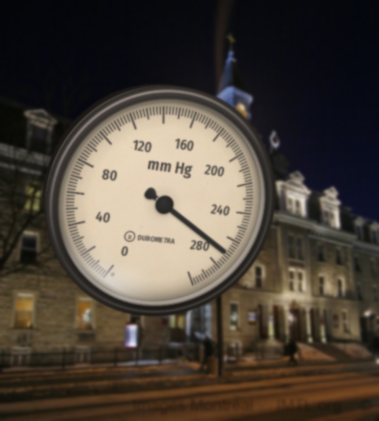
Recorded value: {"value": 270, "unit": "mmHg"}
